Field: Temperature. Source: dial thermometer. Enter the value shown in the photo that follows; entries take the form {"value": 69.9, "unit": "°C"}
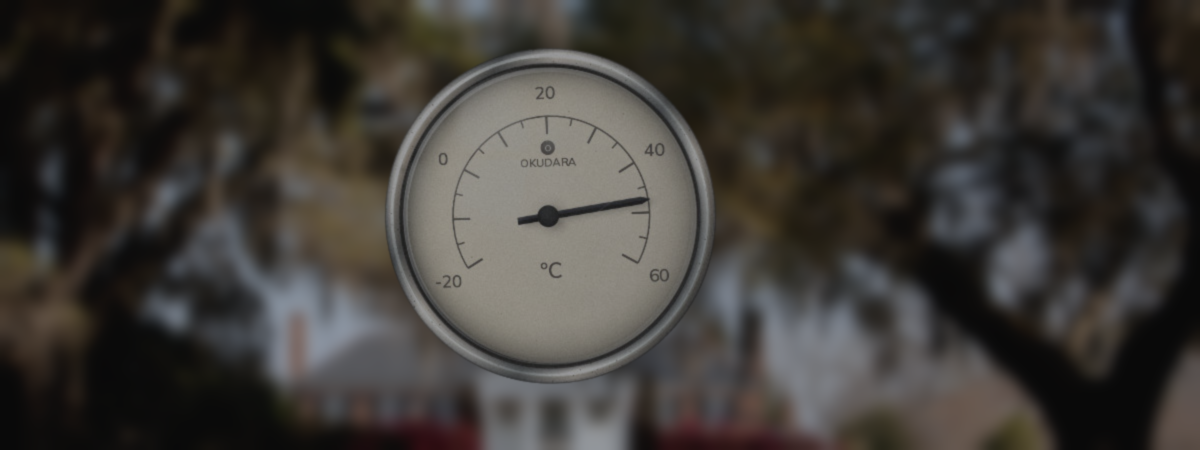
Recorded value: {"value": 47.5, "unit": "°C"}
